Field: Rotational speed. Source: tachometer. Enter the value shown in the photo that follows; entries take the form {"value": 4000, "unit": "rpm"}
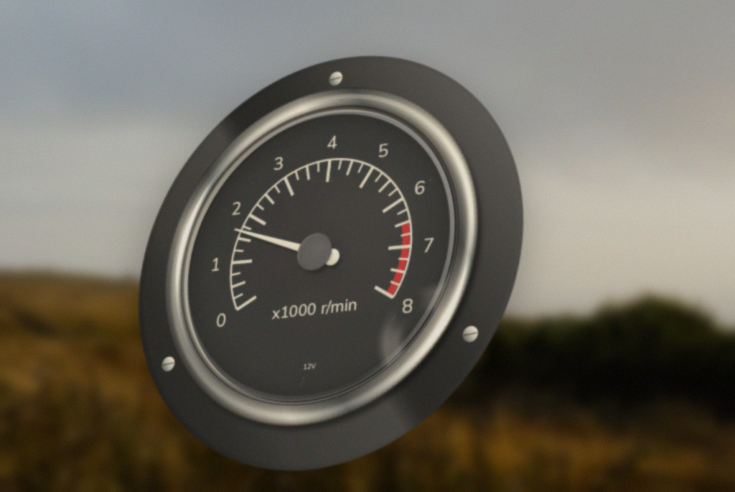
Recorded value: {"value": 1625, "unit": "rpm"}
